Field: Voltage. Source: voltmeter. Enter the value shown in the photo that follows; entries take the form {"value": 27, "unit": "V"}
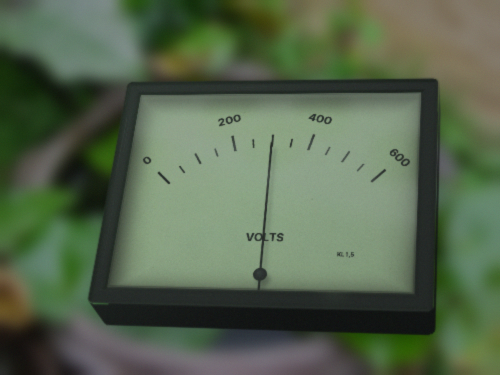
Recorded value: {"value": 300, "unit": "V"}
